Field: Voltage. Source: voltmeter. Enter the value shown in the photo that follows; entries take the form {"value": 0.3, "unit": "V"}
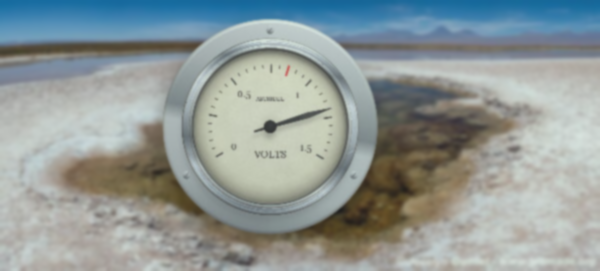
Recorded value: {"value": 1.2, "unit": "V"}
